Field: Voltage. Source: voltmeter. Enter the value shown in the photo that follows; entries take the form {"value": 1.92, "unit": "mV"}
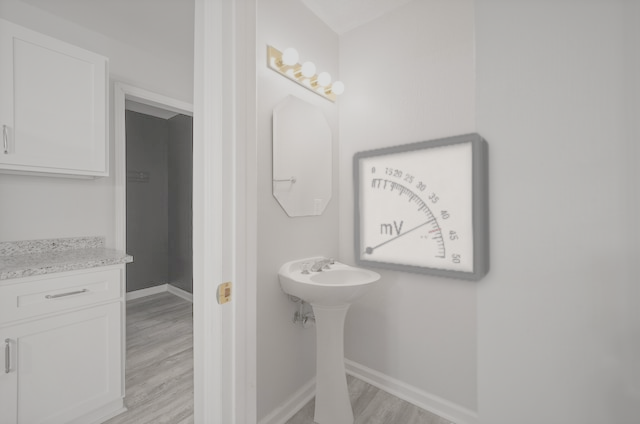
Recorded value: {"value": 40, "unit": "mV"}
